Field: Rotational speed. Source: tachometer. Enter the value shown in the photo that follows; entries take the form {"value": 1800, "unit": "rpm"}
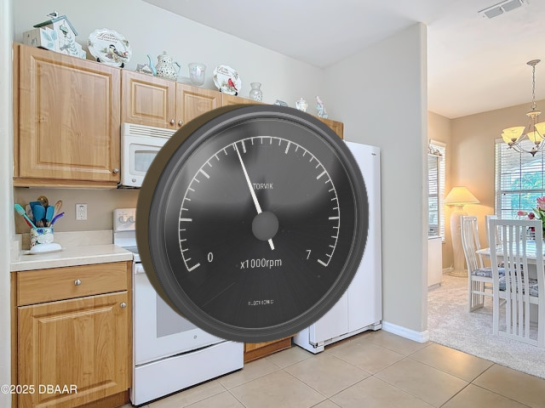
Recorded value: {"value": 2800, "unit": "rpm"}
